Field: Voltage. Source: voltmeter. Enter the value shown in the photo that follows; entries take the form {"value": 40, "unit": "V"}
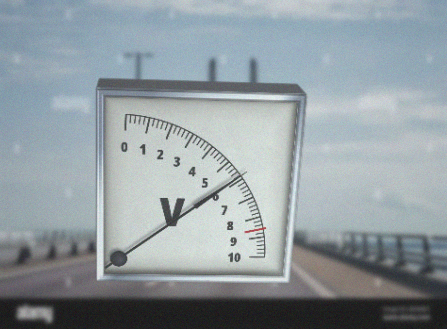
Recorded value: {"value": 5.8, "unit": "V"}
